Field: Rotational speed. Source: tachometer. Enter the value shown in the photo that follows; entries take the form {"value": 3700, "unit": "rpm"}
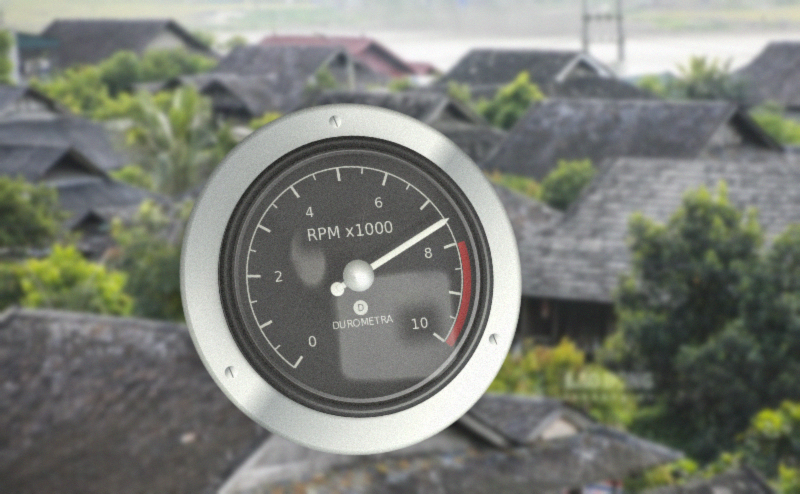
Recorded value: {"value": 7500, "unit": "rpm"}
